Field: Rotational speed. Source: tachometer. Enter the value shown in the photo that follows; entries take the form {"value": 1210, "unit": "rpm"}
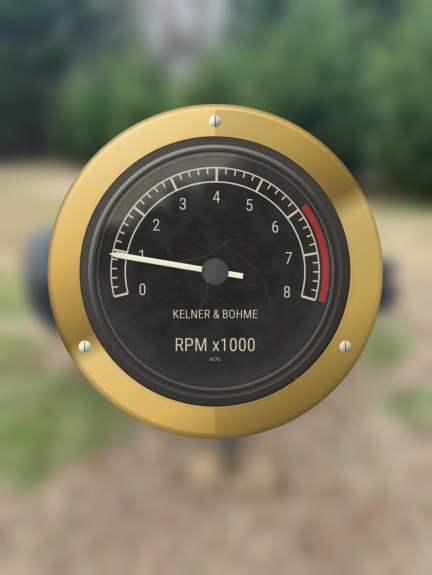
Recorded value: {"value": 900, "unit": "rpm"}
